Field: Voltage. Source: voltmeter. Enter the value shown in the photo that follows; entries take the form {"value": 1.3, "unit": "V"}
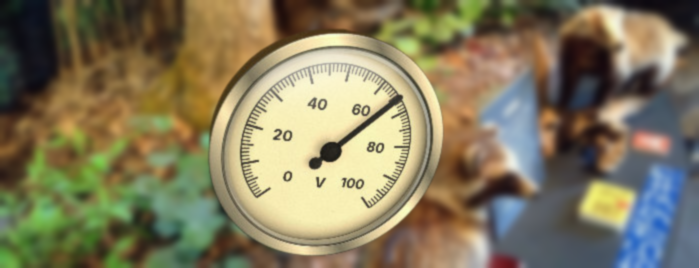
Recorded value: {"value": 65, "unit": "V"}
